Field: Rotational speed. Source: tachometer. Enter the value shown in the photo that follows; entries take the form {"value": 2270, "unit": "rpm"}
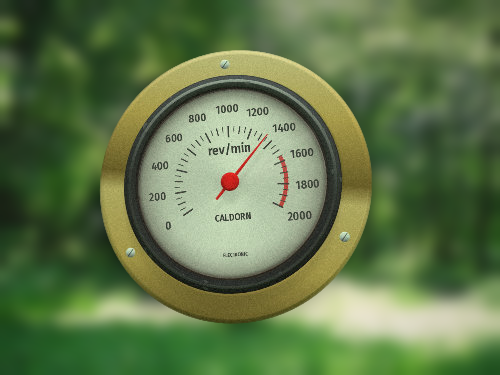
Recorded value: {"value": 1350, "unit": "rpm"}
